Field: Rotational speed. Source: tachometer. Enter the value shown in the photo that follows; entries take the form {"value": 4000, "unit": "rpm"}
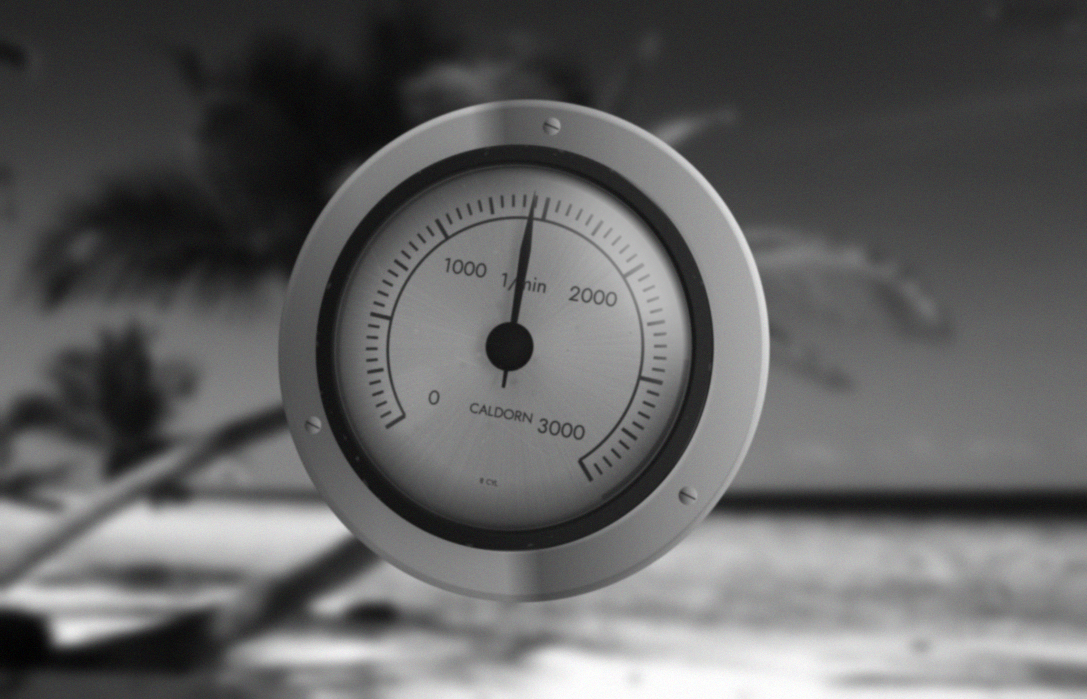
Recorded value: {"value": 1450, "unit": "rpm"}
